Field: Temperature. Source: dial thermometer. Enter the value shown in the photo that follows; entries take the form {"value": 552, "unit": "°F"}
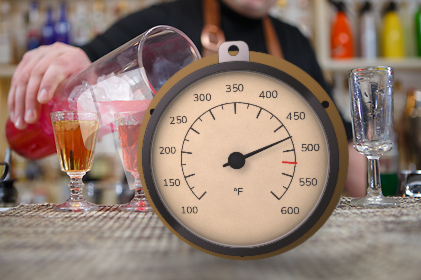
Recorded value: {"value": 475, "unit": "°F"}
